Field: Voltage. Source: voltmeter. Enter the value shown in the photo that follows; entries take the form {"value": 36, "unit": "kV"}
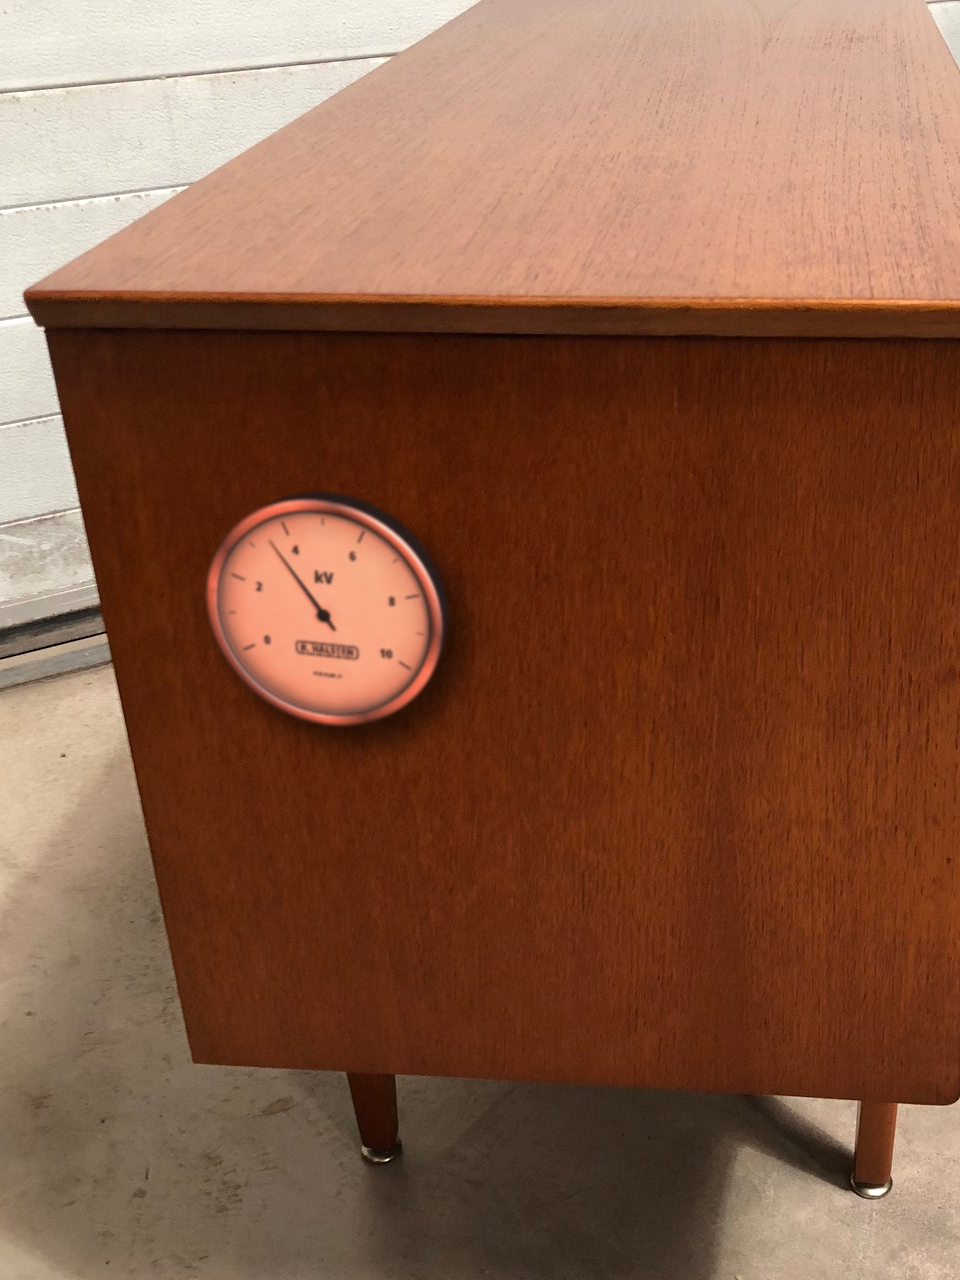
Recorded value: {"value": 3.5, "unit": "kV"}
